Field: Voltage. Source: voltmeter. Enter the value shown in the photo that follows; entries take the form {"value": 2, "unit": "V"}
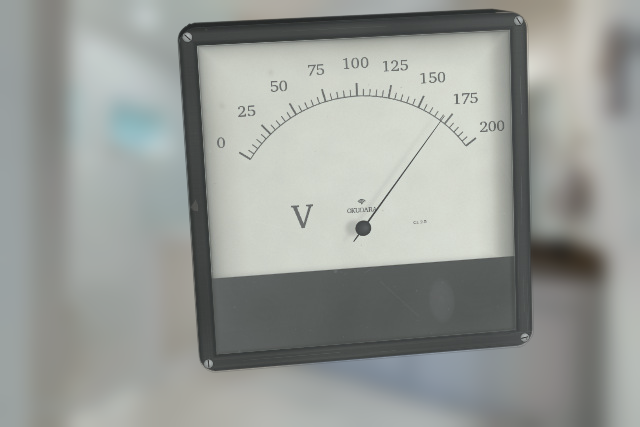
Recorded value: {"value": 170, "unit": "V"}
